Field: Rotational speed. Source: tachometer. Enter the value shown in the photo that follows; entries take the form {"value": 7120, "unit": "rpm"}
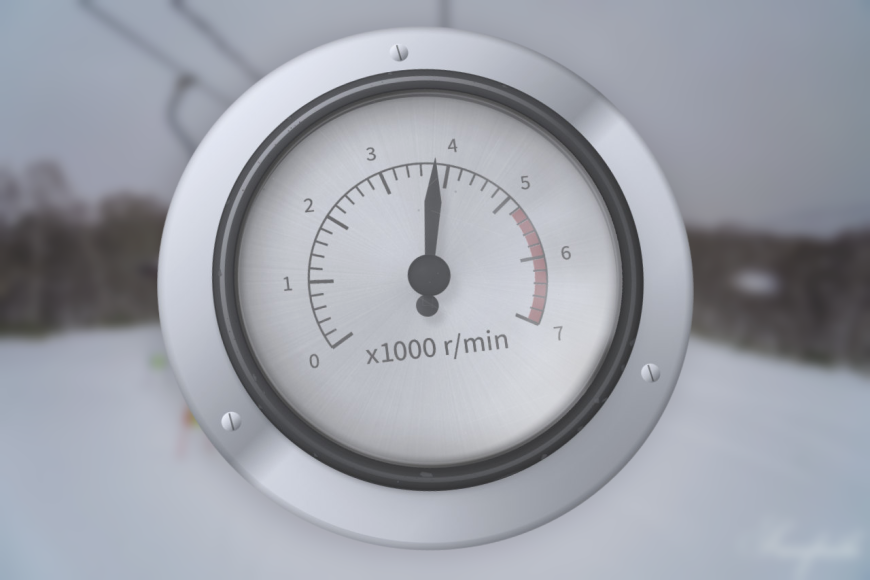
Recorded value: {"value": 3800, "unit": "rpm"}
